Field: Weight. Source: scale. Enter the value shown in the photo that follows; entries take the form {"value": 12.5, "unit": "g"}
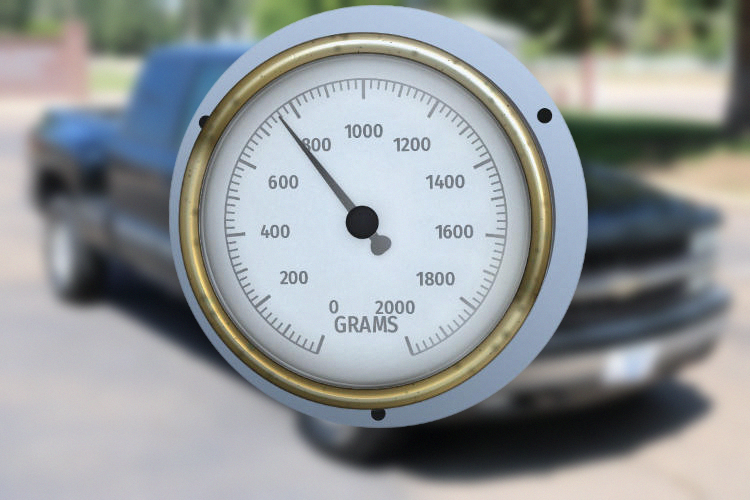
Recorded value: {"value": 760, "unit": "g"}
